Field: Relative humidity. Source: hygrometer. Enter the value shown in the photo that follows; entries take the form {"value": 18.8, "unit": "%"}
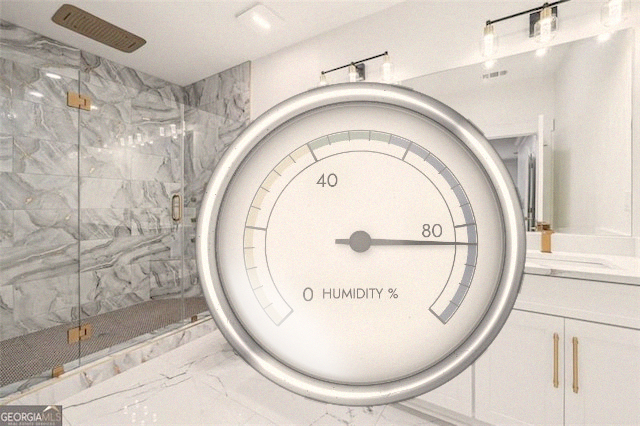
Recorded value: {"value": 84, "unit": "%"}
